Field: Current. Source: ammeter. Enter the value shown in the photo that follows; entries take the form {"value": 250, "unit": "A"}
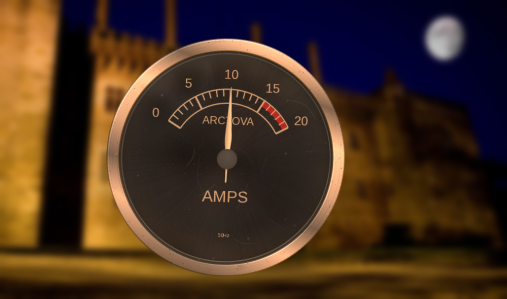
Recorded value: {"value": 10, "unit": "A"}
